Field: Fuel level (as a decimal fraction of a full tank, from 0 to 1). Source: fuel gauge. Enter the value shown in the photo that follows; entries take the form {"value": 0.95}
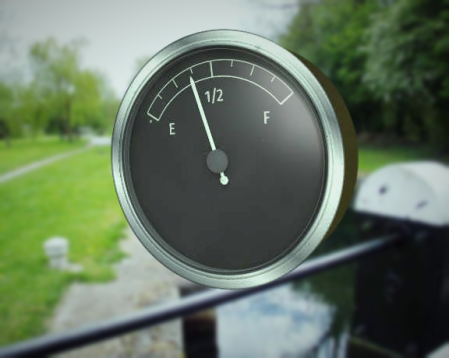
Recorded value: {"value": 0.375}
